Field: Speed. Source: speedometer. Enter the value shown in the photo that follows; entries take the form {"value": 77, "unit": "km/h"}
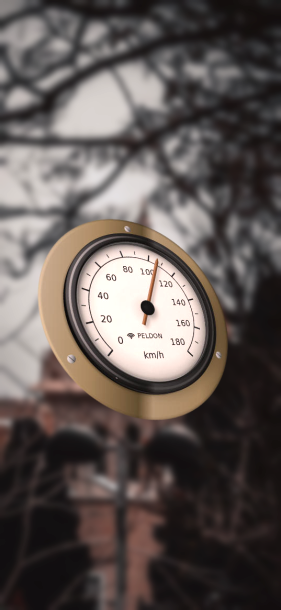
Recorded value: {"value": 105, "unit": "km/h"}
